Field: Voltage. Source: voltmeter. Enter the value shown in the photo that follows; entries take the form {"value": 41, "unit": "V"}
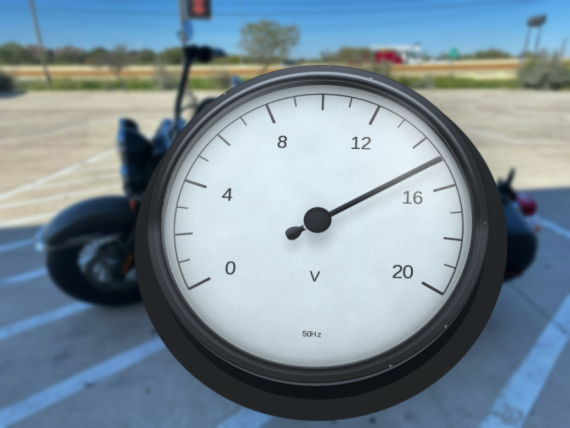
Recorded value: {"value": 15, "unit": "V"}
